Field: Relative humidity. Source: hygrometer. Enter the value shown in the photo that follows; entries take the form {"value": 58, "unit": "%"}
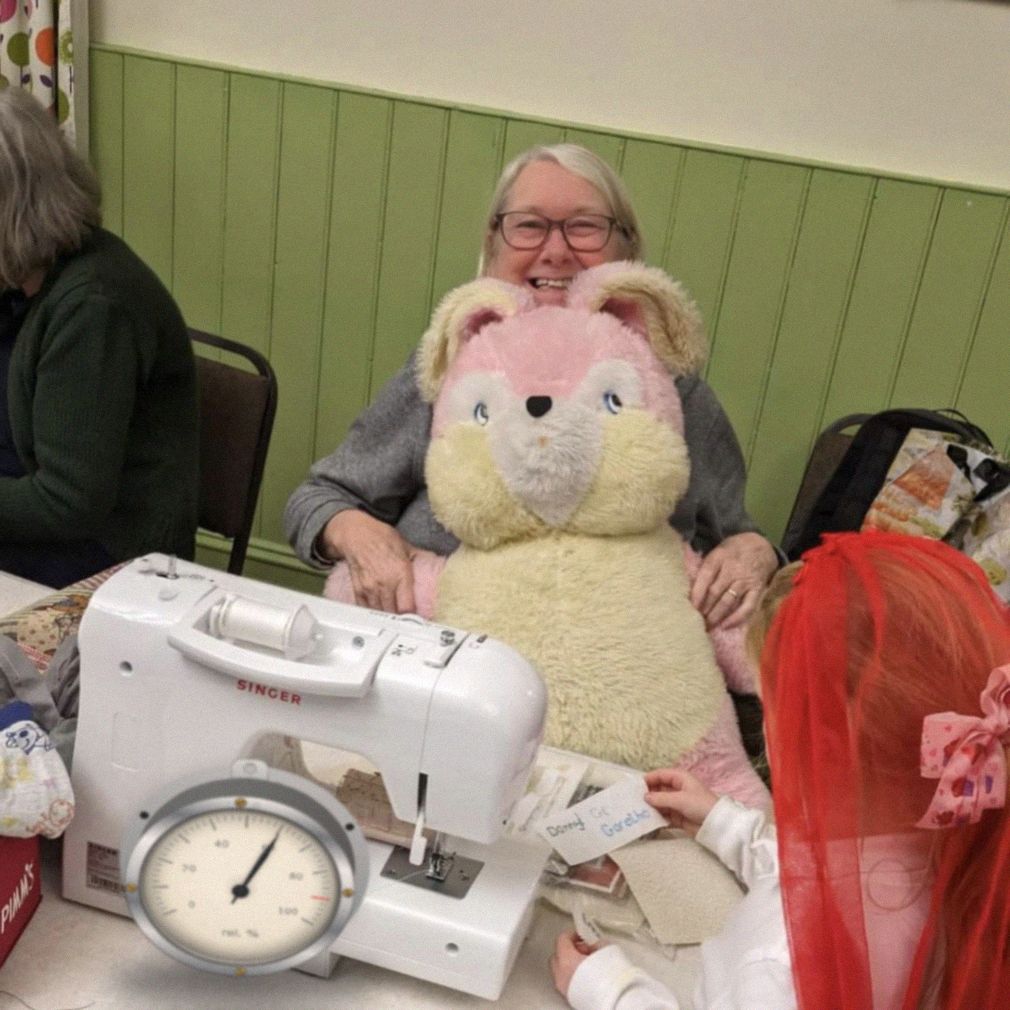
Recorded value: {"value": 60, "unit": "%"}
